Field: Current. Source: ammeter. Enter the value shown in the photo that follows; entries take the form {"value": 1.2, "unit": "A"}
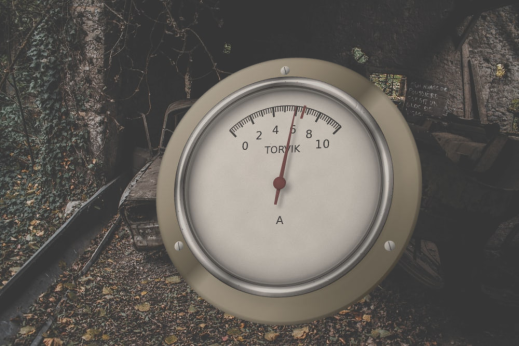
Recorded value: {"value": 6, "unit": "A"}
